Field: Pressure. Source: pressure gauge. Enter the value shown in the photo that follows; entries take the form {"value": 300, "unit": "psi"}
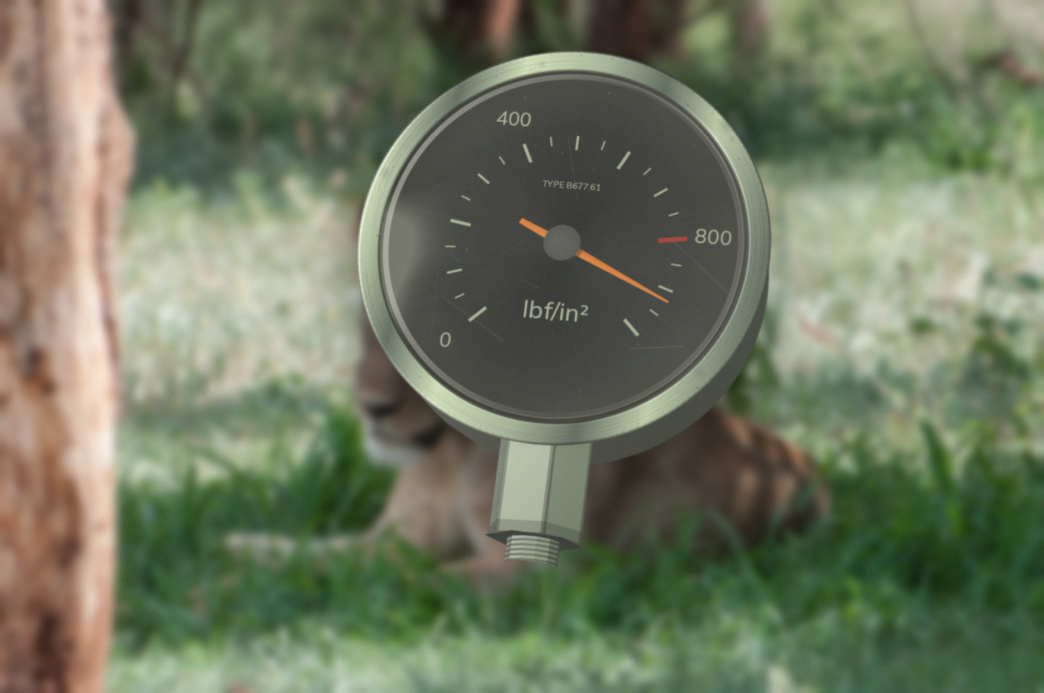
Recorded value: {"value": 925, "unit": "psi"}
